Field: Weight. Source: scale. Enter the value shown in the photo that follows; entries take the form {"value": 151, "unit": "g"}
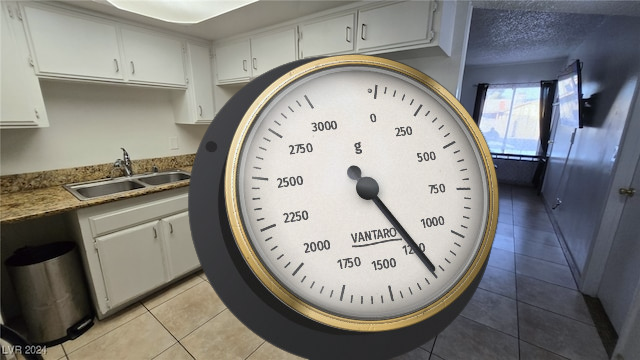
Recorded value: {"value": 1250, "unit": "g"}
